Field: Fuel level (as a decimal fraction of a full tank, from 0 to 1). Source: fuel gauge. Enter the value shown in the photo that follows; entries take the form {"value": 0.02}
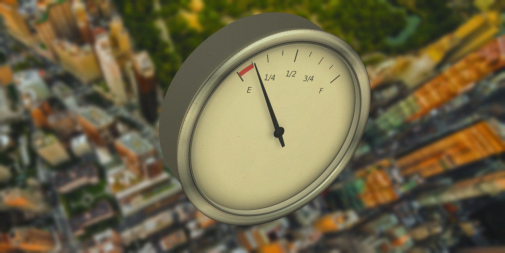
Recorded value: {"value": 0.125}
